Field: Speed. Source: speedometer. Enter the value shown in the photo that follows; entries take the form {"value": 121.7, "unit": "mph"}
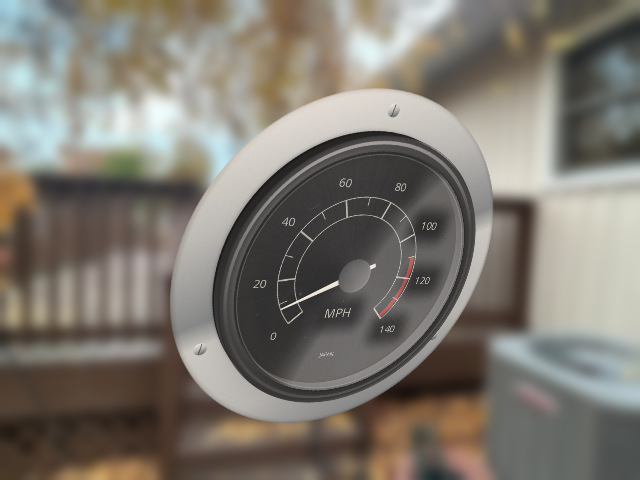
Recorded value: {"value": 10, "unit": "mph"}
